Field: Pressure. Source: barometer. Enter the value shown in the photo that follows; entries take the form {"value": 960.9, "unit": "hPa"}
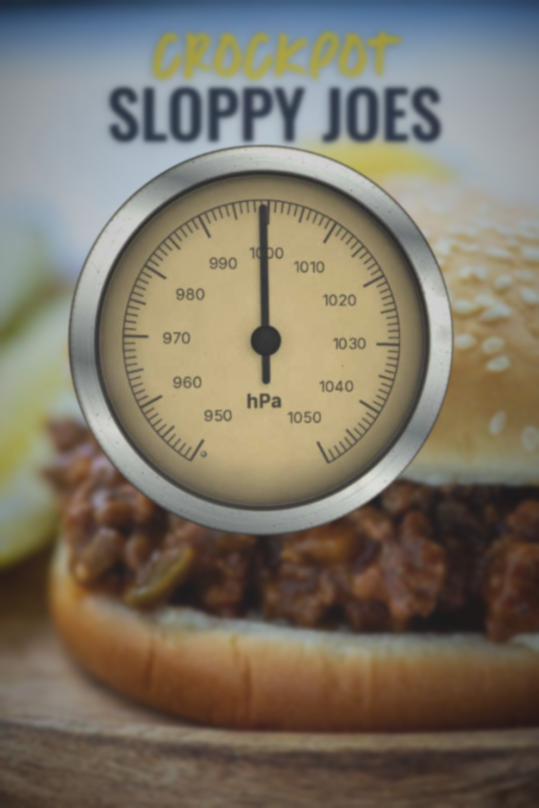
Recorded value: {"value": 999, "unit": "hPa"}
